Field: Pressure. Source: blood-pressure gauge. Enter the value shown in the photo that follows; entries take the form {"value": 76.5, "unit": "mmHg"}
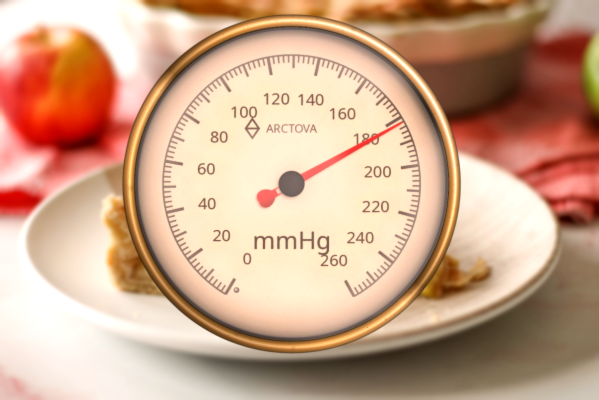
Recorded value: {"value": 182, "unit": "mmHg"}
